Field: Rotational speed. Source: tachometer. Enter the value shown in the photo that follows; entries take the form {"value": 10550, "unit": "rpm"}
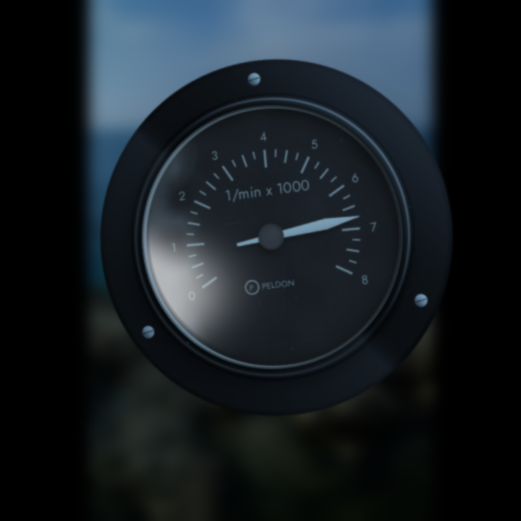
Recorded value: {"value": 6750, "unit": "rpm"}
